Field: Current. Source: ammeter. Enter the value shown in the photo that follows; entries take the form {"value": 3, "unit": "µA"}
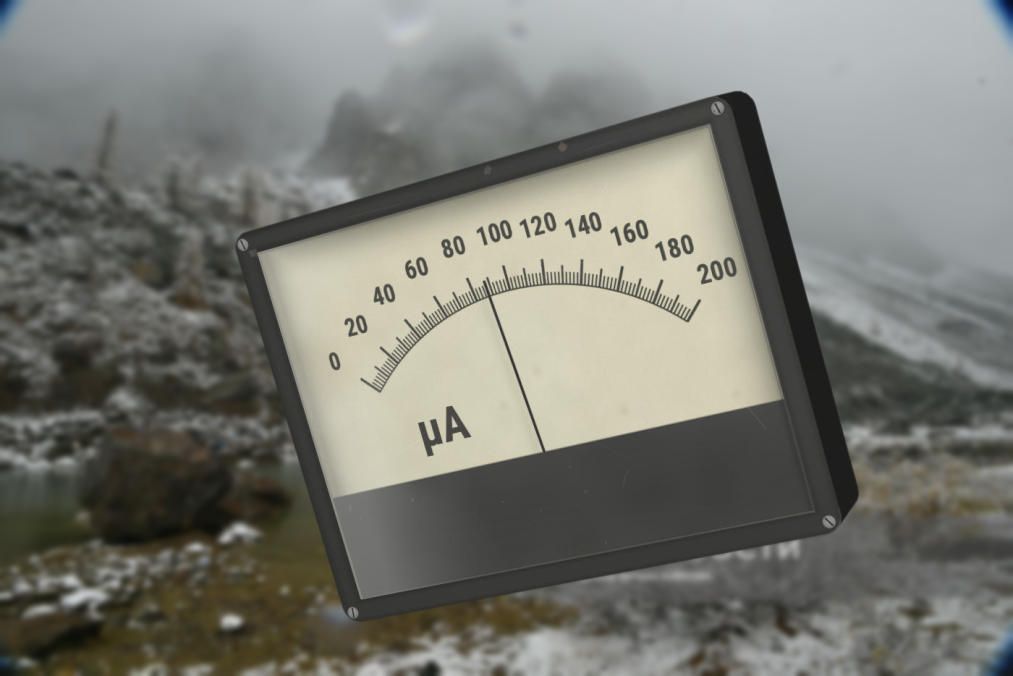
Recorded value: {"value": 90, "unit": "µA"}
